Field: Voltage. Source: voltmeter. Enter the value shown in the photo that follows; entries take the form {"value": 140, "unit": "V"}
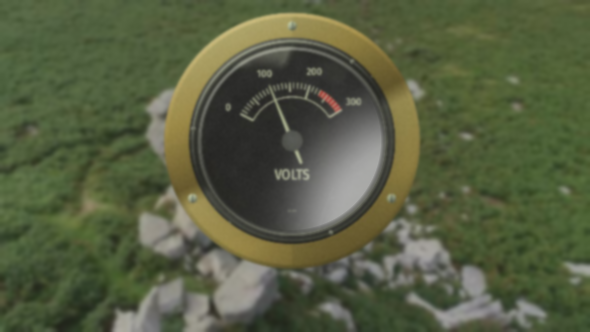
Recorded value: {"value": 100, "unit": "V"}
